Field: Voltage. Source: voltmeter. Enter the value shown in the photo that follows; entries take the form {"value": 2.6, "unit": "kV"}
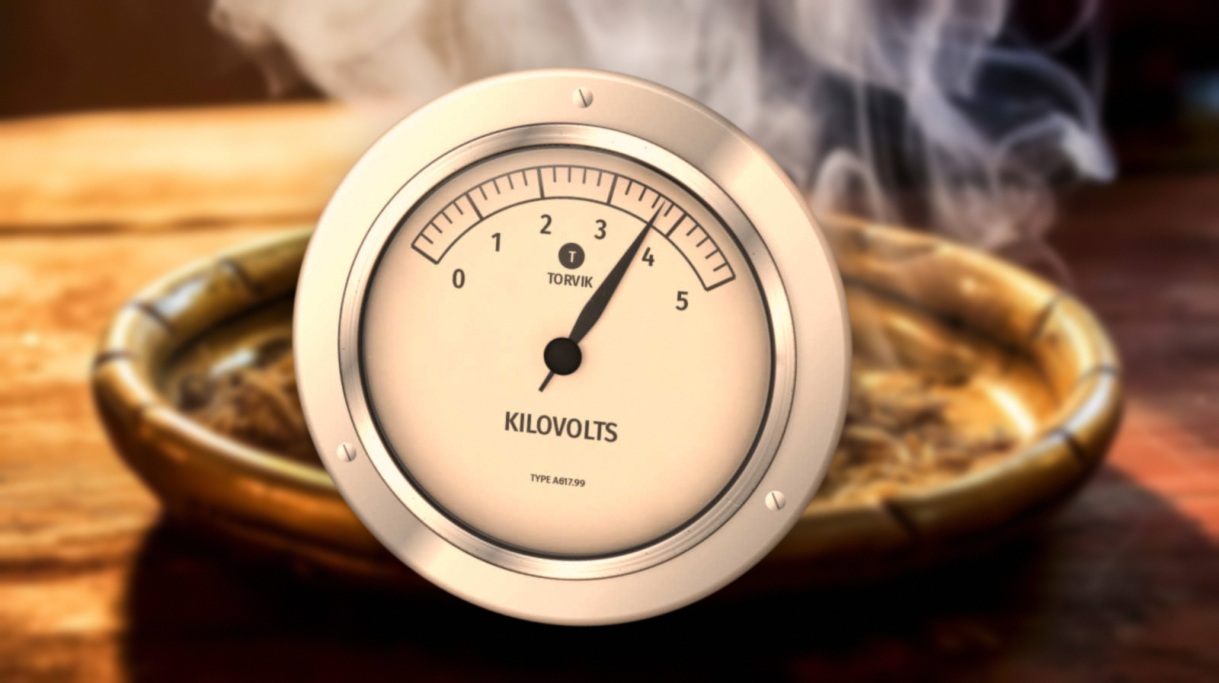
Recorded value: {"value": 3.7, "unit": "kV"}
